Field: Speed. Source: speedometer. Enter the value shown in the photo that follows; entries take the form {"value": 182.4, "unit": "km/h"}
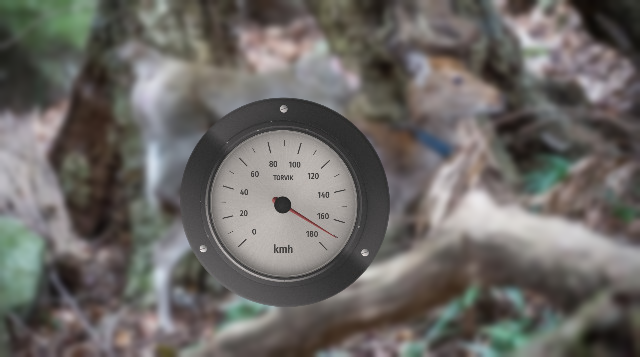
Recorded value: {"value": 170, "unit": "km/h"}
